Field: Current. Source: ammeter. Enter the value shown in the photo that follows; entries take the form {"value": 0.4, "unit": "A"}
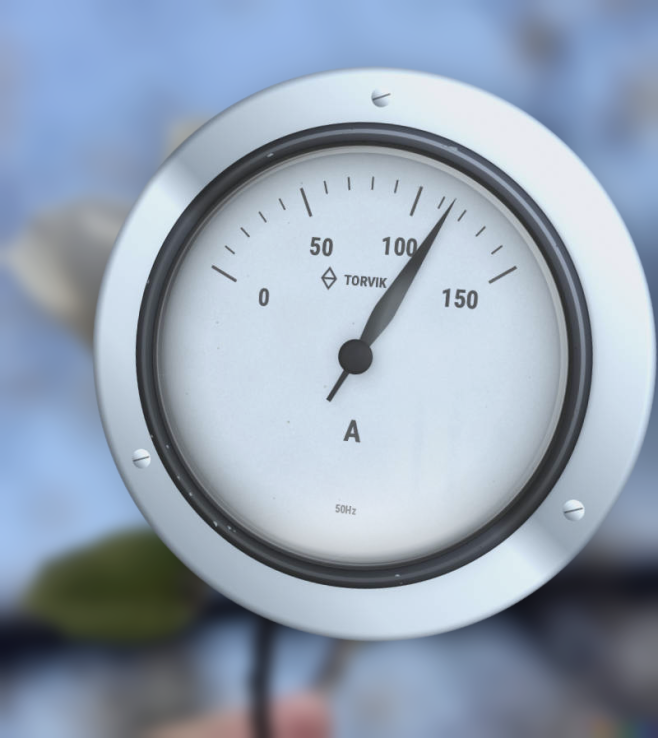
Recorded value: {"value": 115, "unit": "A"}
